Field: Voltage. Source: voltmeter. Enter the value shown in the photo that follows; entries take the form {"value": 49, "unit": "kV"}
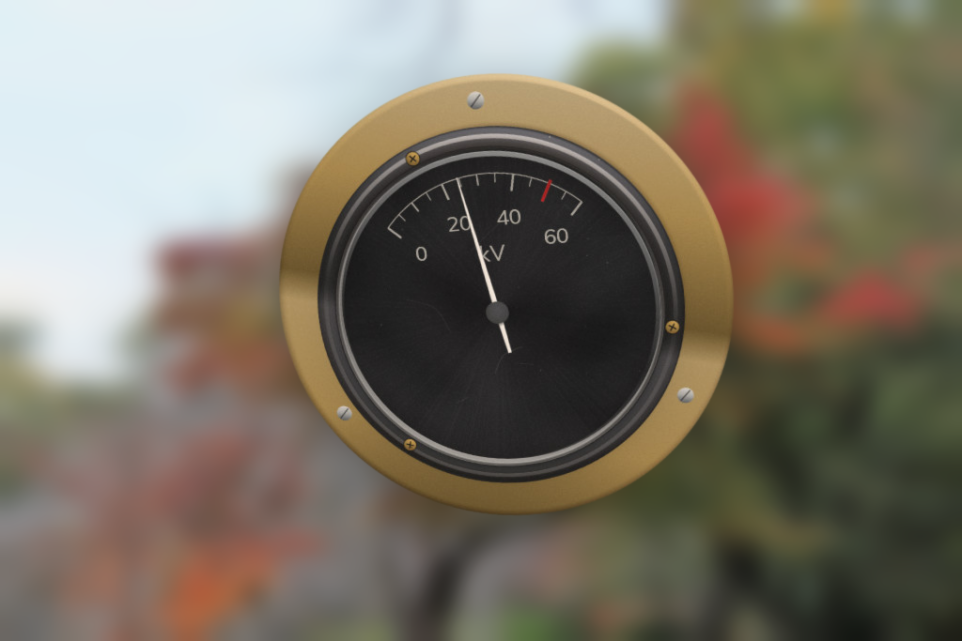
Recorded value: {"value": 25, "unit": "kV"}
